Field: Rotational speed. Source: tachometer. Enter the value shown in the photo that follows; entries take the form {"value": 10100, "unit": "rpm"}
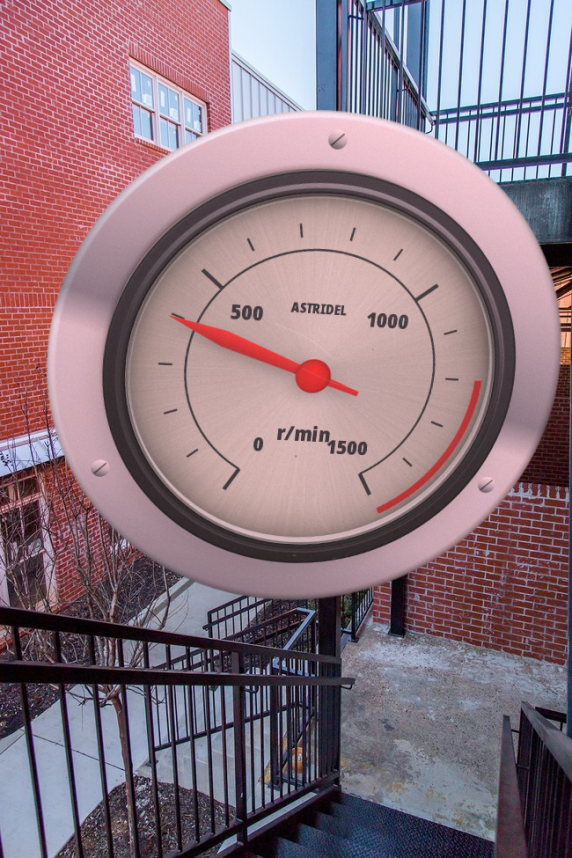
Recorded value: {"value": 400, "unit": "rpm"}
